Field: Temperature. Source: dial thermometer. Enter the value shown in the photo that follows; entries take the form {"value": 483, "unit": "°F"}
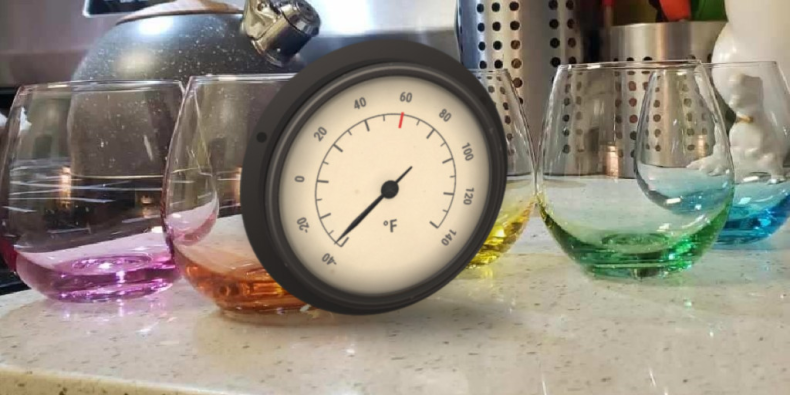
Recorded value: {"value": -35, "unit": "°F"}
